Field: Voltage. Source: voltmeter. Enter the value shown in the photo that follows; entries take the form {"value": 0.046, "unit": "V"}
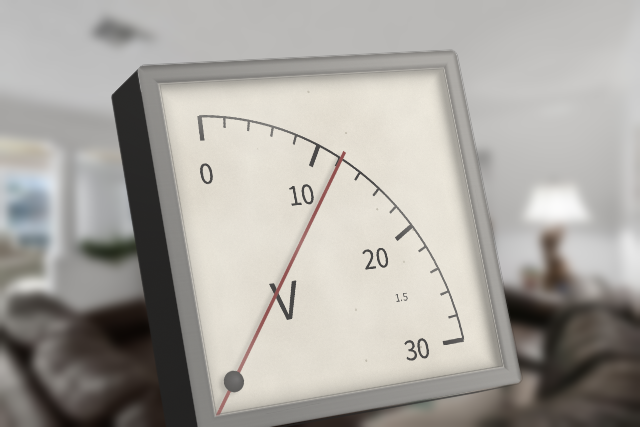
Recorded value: {"value": 12, "unit": "V"}
